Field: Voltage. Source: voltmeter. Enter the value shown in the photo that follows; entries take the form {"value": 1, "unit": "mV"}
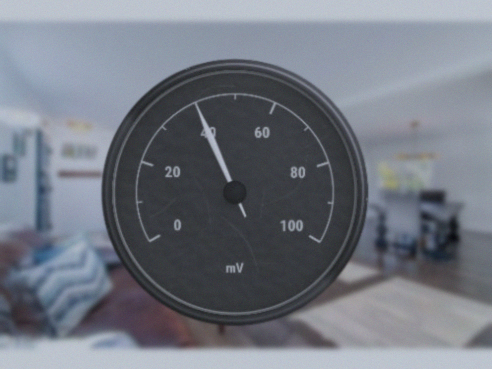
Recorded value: {"value": 40, "unit": "mV"}
